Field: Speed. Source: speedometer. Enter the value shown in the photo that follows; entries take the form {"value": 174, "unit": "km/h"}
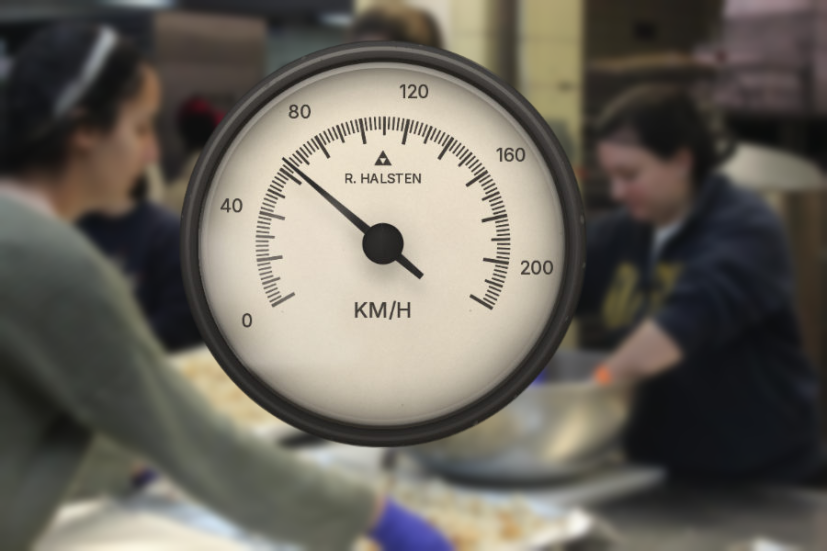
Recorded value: {"value": 64, "unit": "km/h"}
